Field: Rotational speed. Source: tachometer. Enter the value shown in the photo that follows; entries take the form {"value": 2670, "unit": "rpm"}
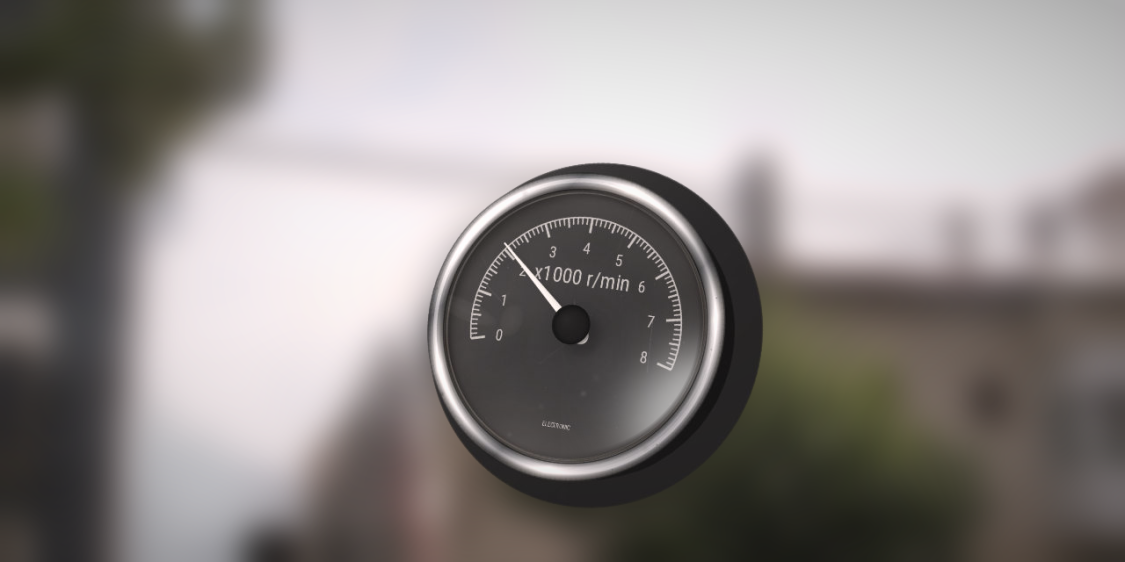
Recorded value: {"value": 2100, "unit": "rpm"}
